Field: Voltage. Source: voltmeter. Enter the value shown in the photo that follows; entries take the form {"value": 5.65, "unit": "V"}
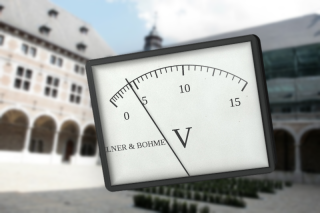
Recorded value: {"value": 4.5, "unit": "V"}
